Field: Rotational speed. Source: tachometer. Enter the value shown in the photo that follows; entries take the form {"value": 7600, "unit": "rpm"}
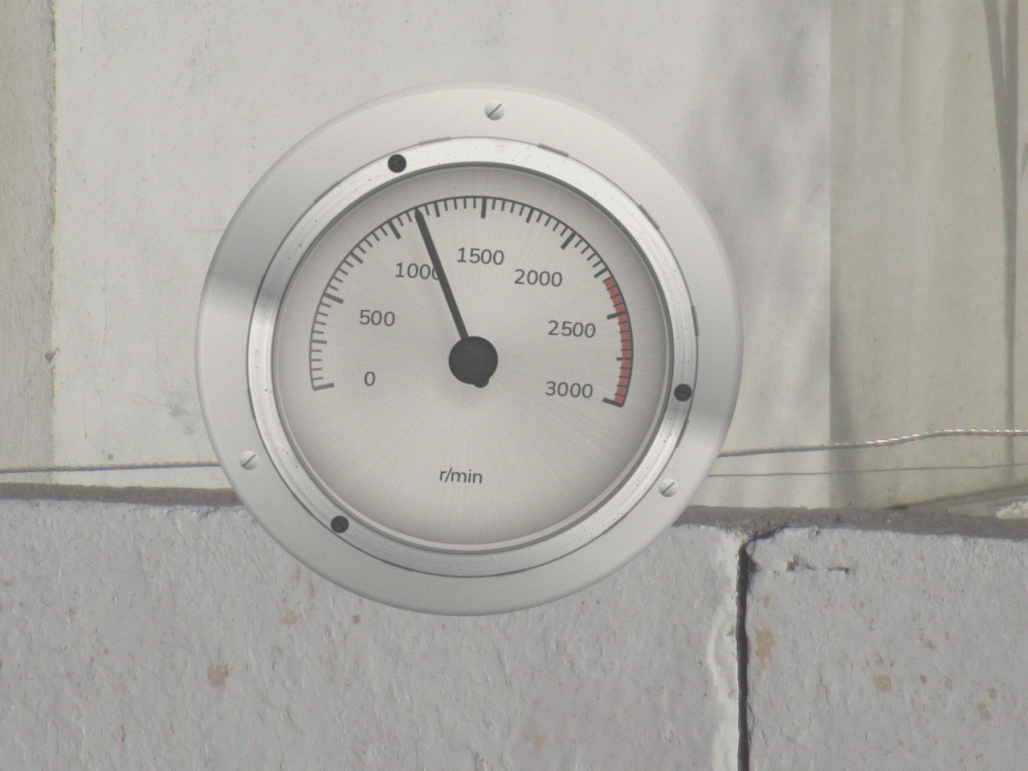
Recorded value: {"value": 1150, "unit": "rpm"}
